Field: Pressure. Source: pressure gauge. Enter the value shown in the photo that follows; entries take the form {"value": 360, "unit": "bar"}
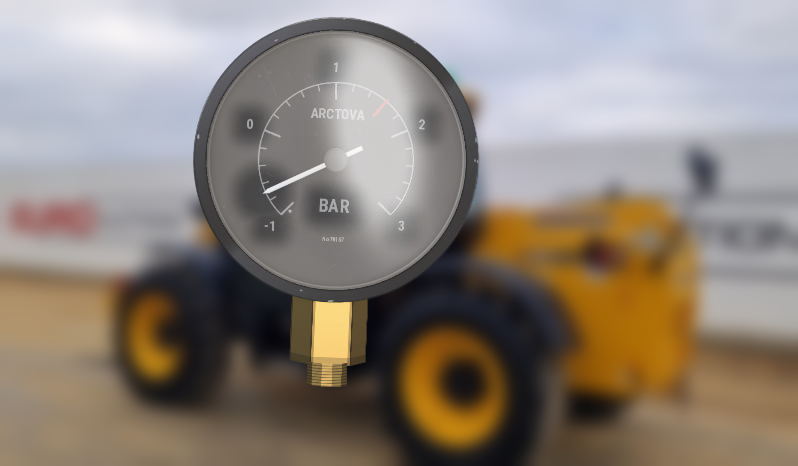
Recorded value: {"value": -0.7, "unit": "bar"}
